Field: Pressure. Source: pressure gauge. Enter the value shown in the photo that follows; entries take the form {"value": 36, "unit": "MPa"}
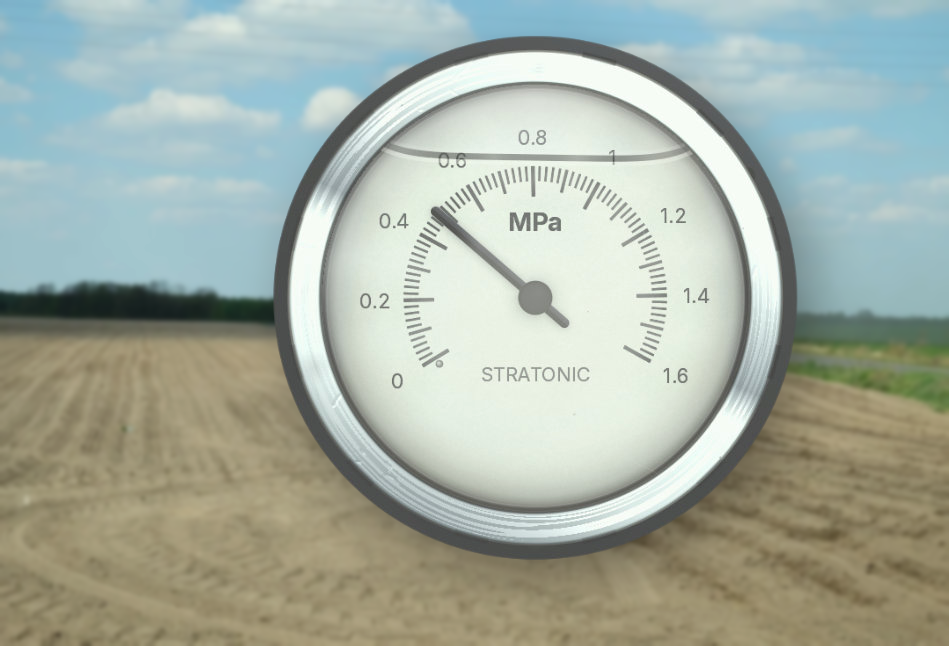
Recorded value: {"value": 0.48, "unit": "MPa"}
